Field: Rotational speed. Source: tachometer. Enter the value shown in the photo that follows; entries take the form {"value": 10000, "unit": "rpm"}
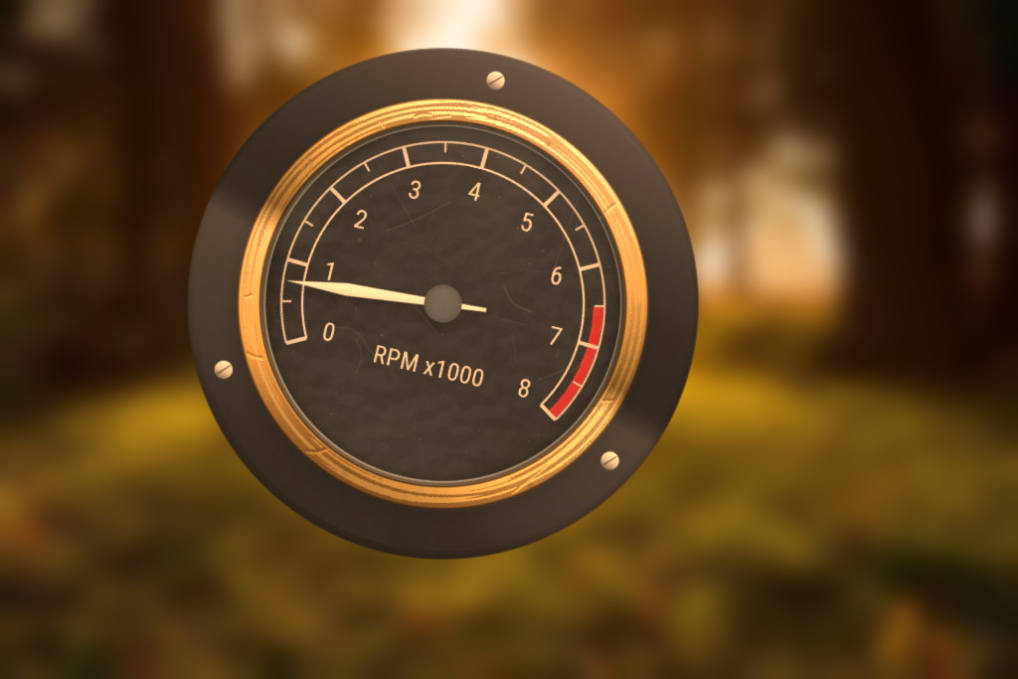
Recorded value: {"value": 750, "unit": "rpm"}
